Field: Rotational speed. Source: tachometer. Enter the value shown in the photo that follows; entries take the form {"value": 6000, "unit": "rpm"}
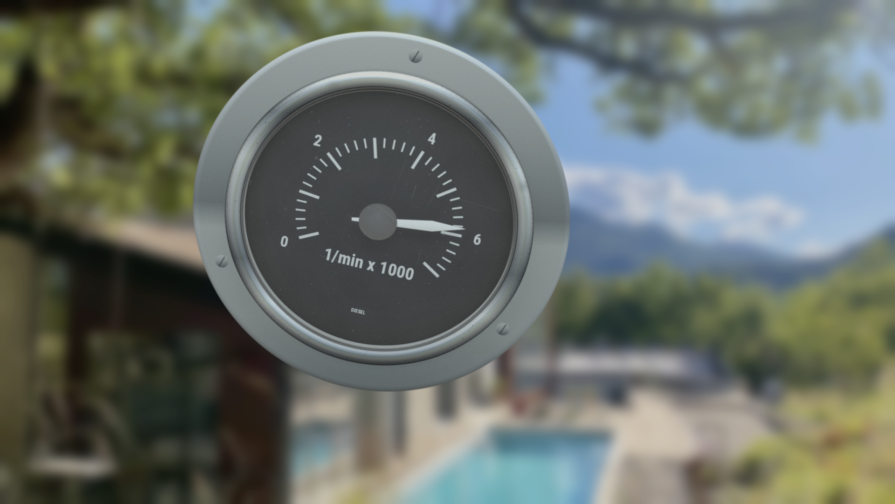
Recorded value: {"value": 5800, "unit": "rpm"}
